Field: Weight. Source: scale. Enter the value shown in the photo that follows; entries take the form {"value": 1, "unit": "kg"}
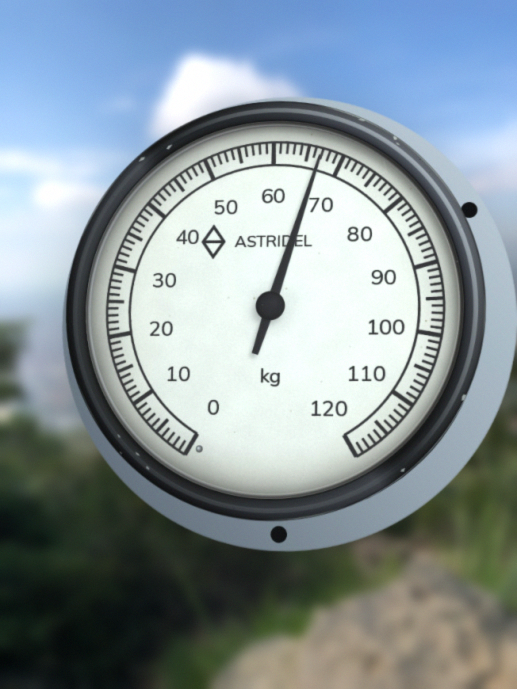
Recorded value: {"value": 67, "unit": "kg"}
